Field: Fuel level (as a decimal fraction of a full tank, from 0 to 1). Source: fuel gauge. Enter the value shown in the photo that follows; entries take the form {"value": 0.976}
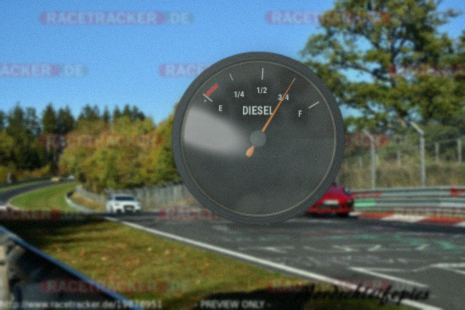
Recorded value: {"value": 0.75}
